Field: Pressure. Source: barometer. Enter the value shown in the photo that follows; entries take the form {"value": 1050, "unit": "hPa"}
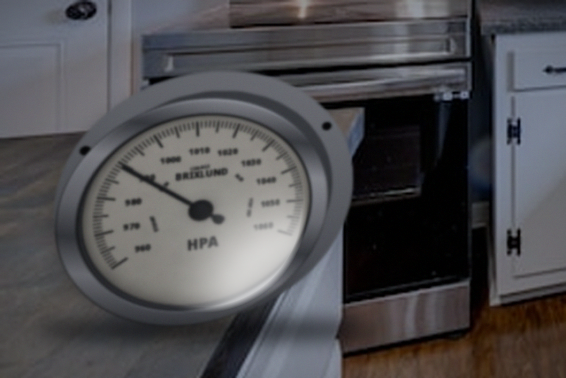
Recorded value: {"value": 990, "unit": "hPa"}
